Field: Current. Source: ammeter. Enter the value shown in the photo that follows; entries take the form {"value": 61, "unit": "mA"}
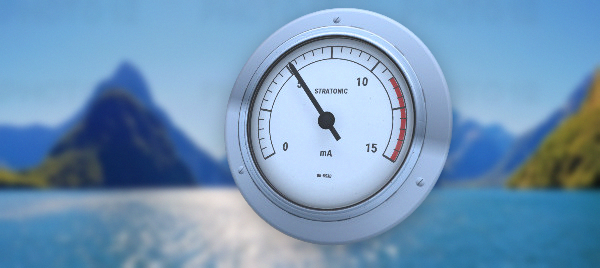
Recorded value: {"value": 5.25, "unit": "mA"}
